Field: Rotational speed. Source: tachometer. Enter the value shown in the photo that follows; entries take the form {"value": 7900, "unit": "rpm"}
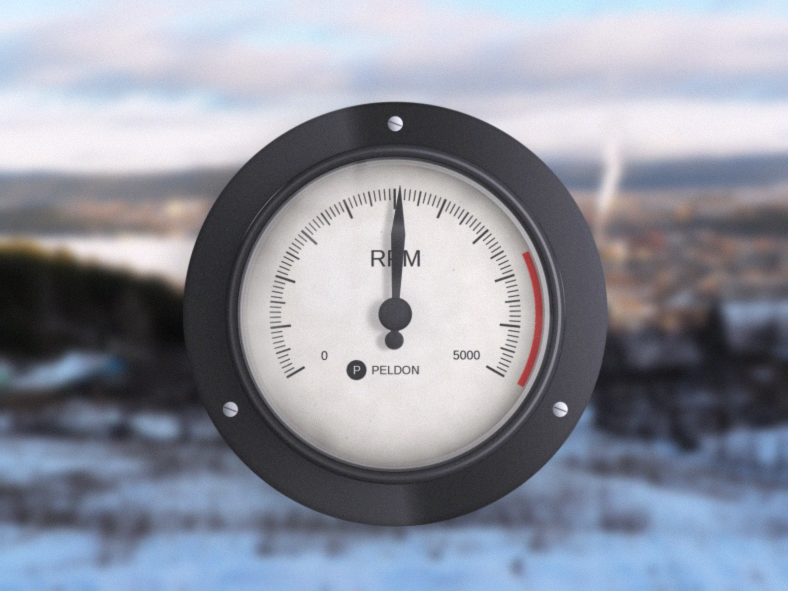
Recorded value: {"value": 2550, "unit": "rpm"}
